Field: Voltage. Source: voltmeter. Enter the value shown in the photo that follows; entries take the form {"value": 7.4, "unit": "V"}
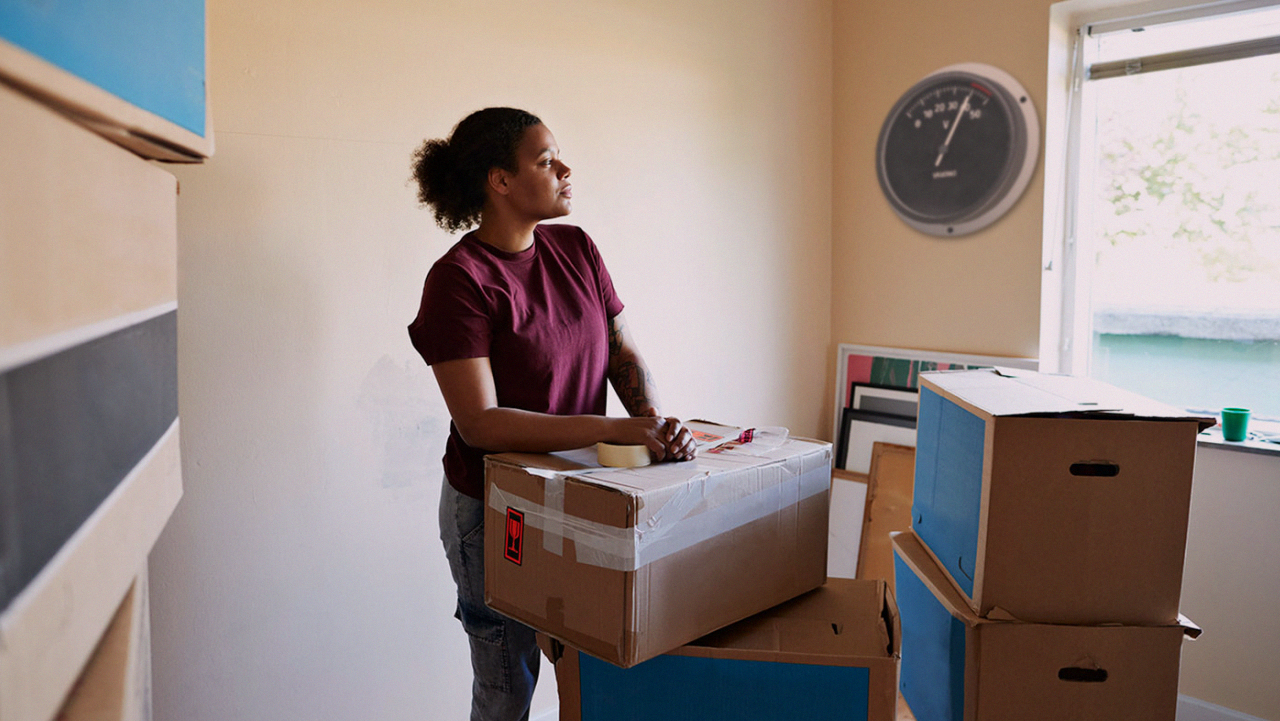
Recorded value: {"value": 40, "unit": "V"}
